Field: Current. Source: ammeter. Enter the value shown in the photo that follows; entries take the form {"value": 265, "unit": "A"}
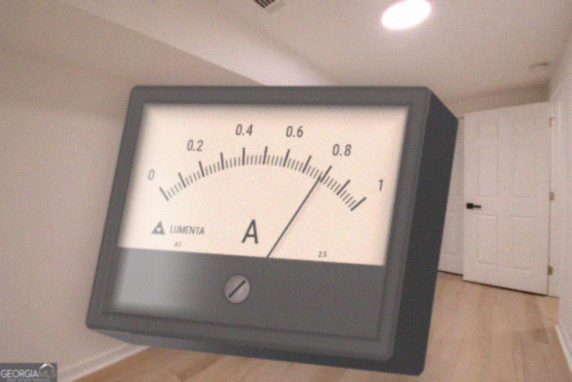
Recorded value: {"value": 0.8, "unit": "A"}
